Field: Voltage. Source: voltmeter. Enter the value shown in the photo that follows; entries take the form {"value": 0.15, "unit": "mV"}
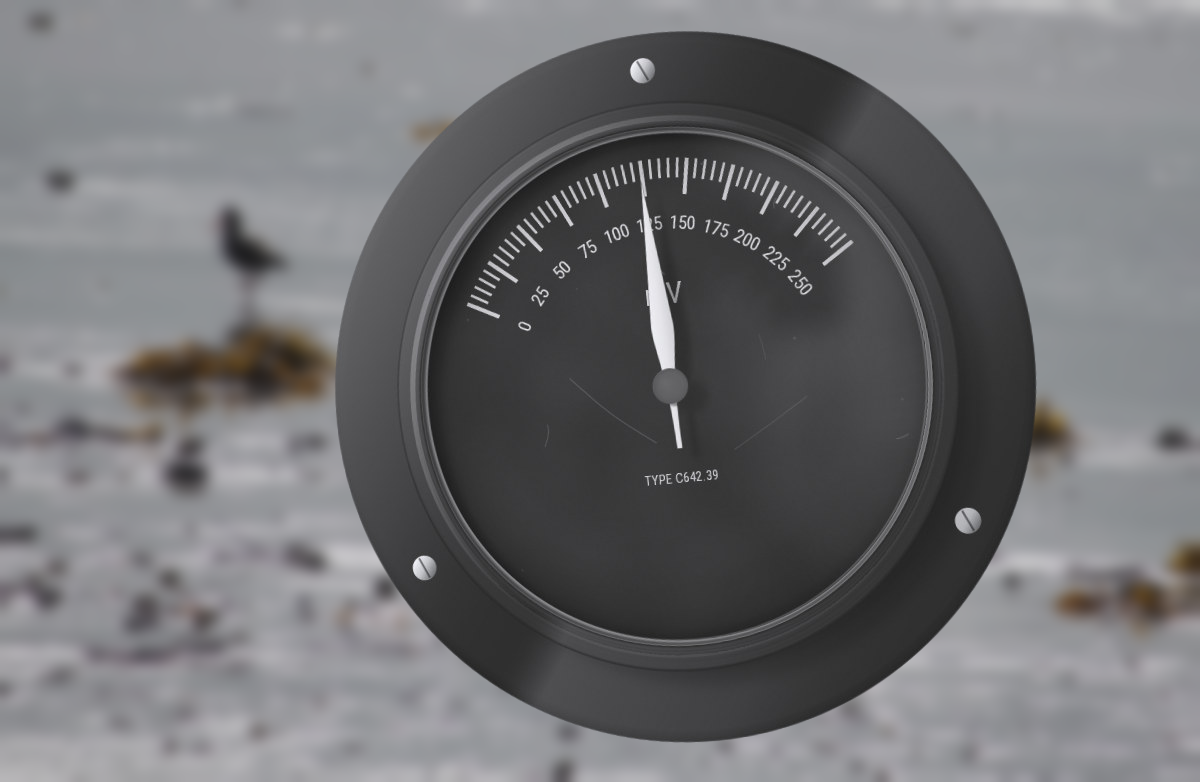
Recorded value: {"value": 125, "unit": "mV"}
